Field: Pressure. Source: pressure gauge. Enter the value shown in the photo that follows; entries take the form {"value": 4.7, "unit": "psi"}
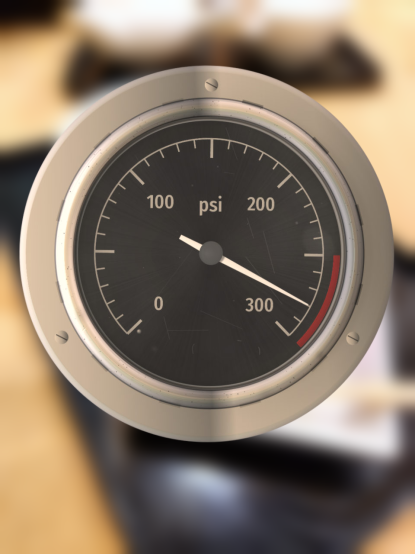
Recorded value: {"value": 280, "unit": "psi"}
